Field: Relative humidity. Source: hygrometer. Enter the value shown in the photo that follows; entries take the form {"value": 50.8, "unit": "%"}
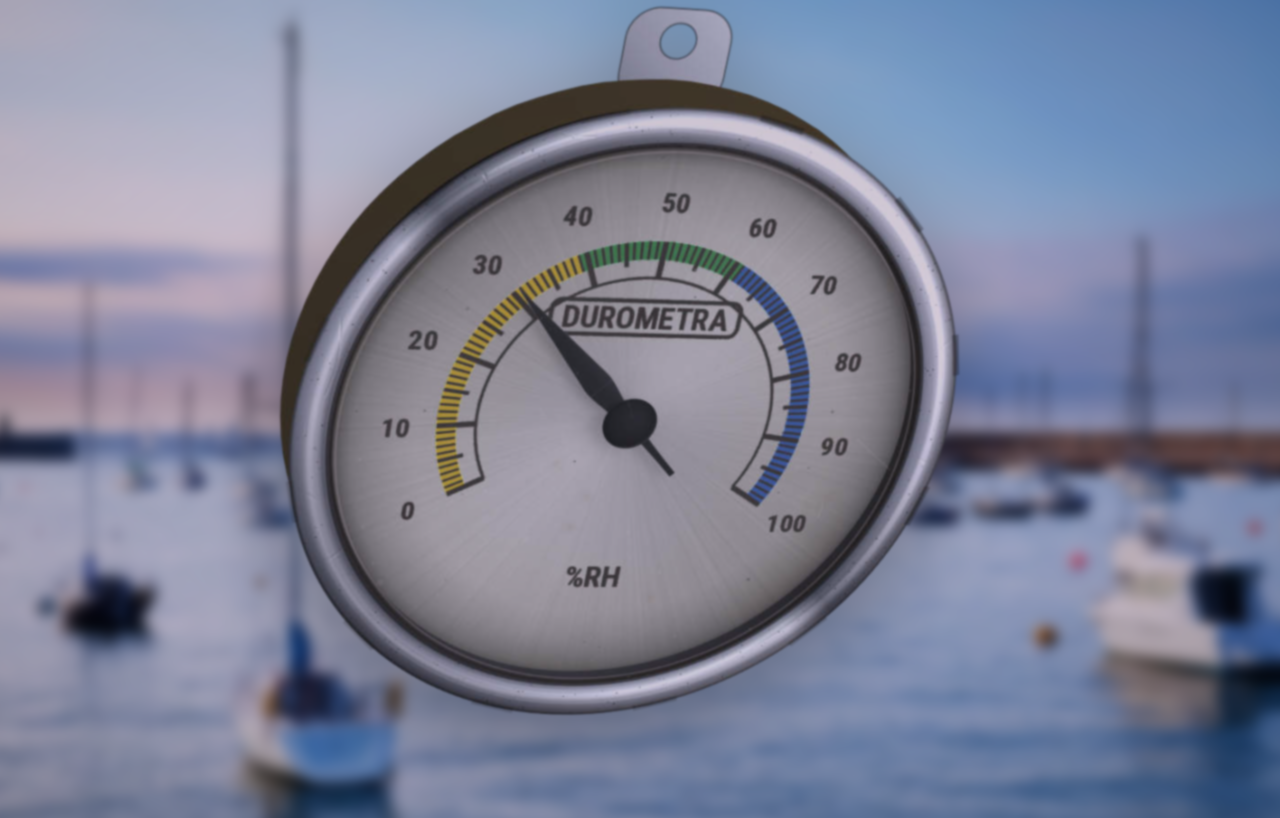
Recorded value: {"value": 31, "unit": "%"}
